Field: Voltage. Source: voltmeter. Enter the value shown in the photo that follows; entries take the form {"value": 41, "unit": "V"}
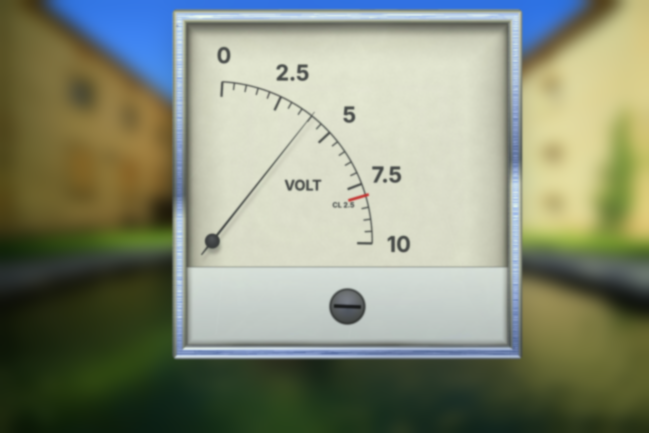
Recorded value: {"value": 4, "unit": "V"}
